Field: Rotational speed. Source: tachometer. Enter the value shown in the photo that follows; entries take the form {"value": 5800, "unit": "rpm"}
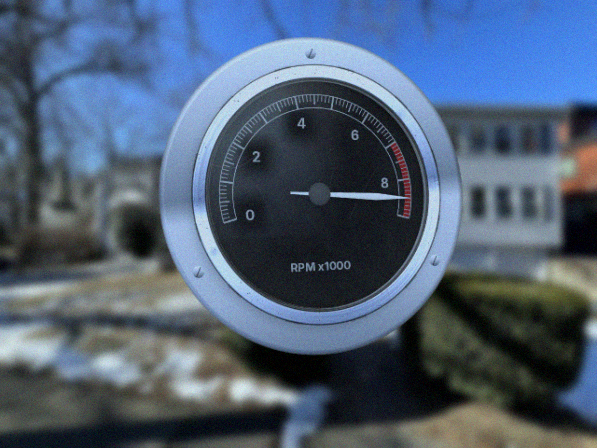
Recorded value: {"value": 8500, "unit": "rpm"}
